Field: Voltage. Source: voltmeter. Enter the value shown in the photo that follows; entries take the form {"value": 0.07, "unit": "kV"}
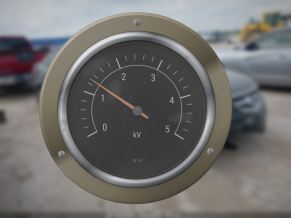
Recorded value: {"value": 1.3, "unit": "kV"}
